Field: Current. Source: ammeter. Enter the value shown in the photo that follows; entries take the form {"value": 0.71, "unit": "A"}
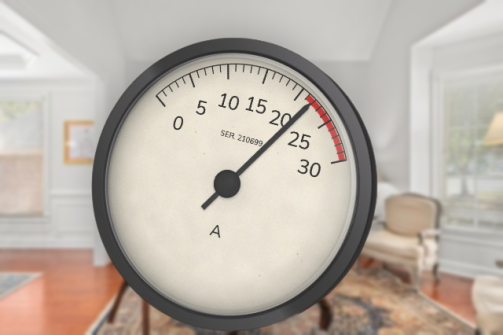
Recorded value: {"value": 22, "unit": "A"}
